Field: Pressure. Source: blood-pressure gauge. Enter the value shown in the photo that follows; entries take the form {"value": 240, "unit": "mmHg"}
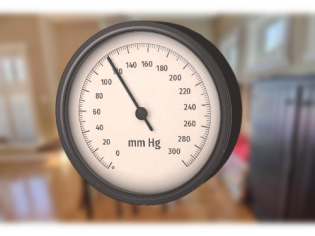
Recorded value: {"value": 120, "unit": "mmHg"}
